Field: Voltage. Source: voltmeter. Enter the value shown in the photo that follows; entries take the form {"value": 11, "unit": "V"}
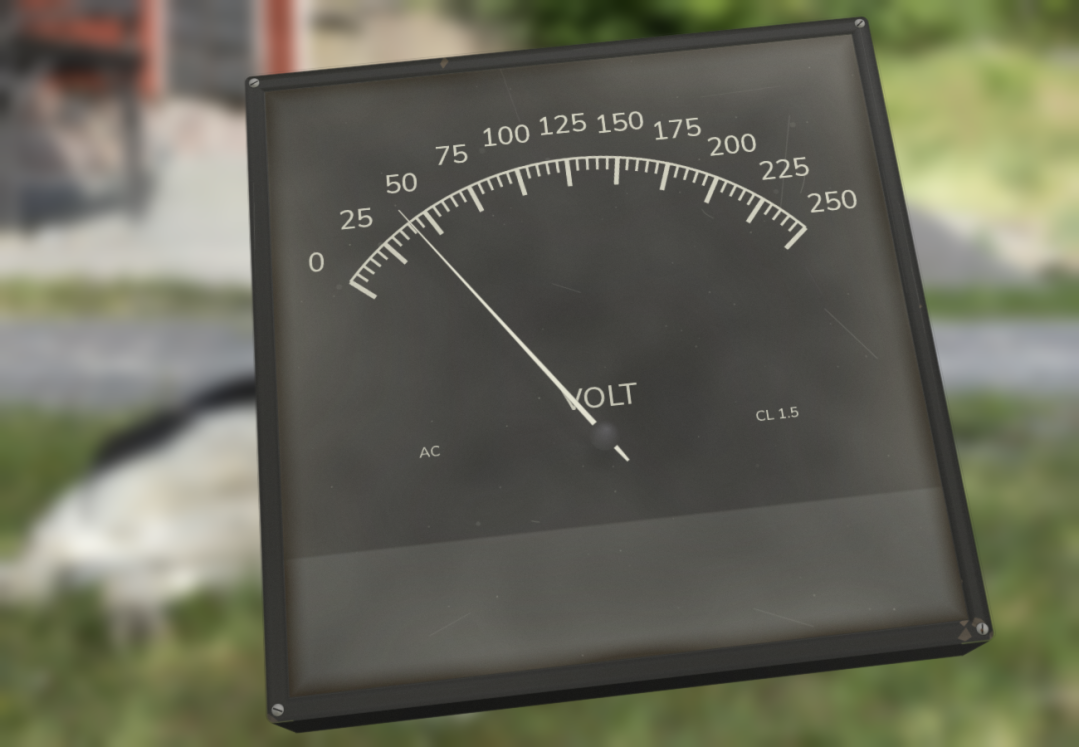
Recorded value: {"value": 40, "unit": "V"}
